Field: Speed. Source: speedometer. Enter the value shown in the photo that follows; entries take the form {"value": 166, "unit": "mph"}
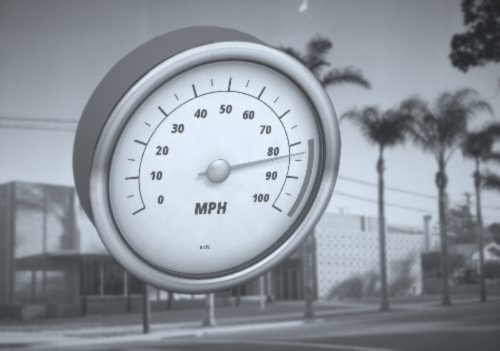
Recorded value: {"value": 82.5, "unit": "mph"}
